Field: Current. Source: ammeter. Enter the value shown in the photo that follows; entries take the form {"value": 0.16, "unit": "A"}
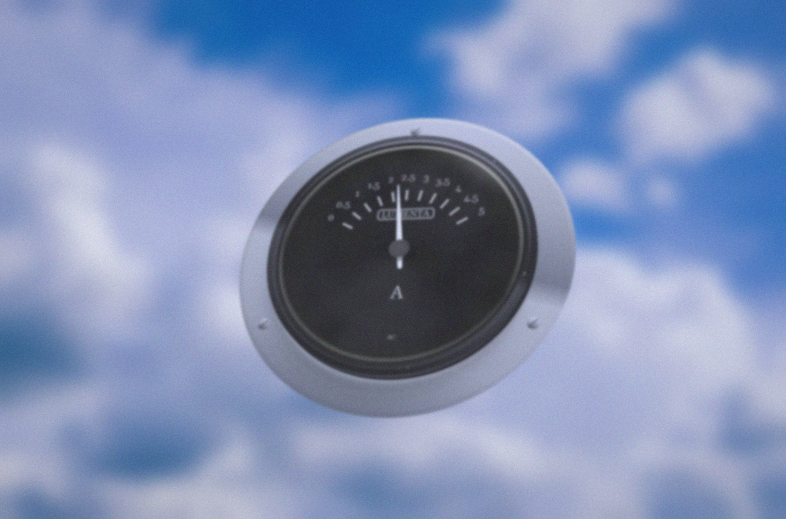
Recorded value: {"value": 2.25, "unit": "A"}
